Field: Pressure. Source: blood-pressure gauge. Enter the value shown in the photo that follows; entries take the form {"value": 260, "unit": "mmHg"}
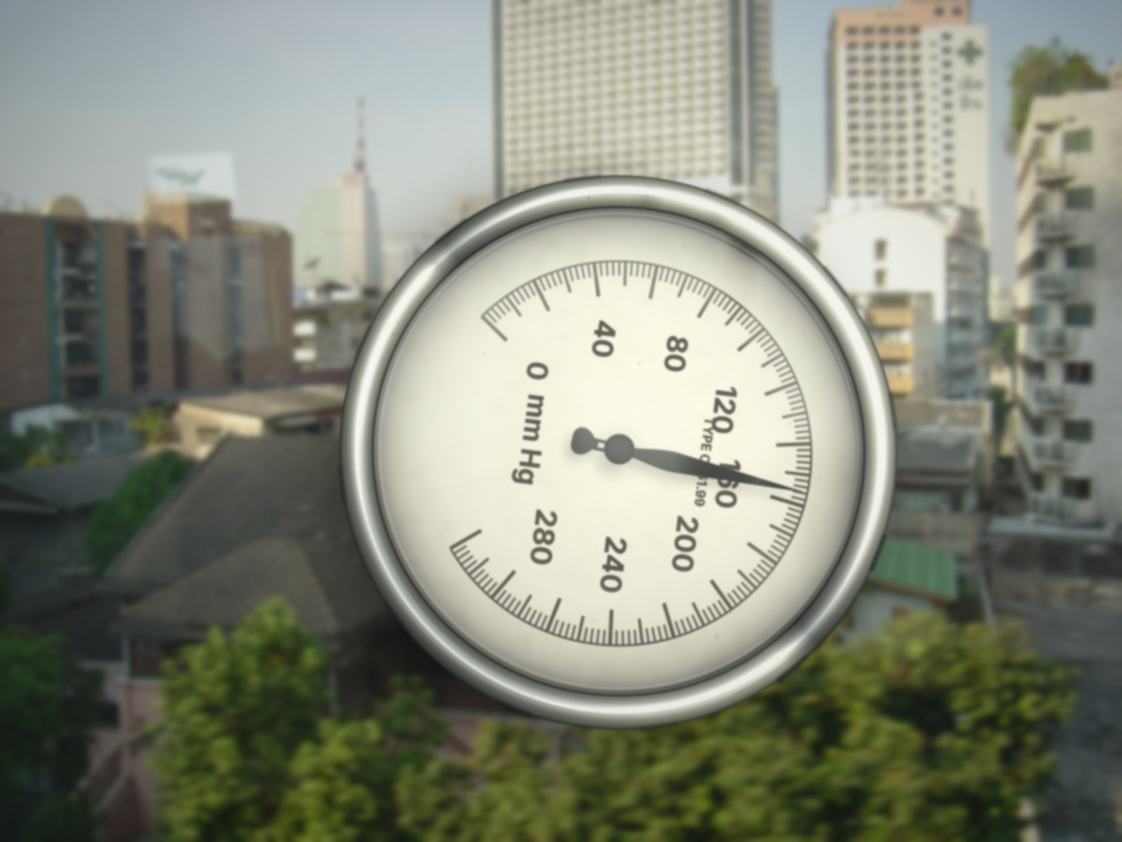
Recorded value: {"value": 156, "unit": "mmHg"}
